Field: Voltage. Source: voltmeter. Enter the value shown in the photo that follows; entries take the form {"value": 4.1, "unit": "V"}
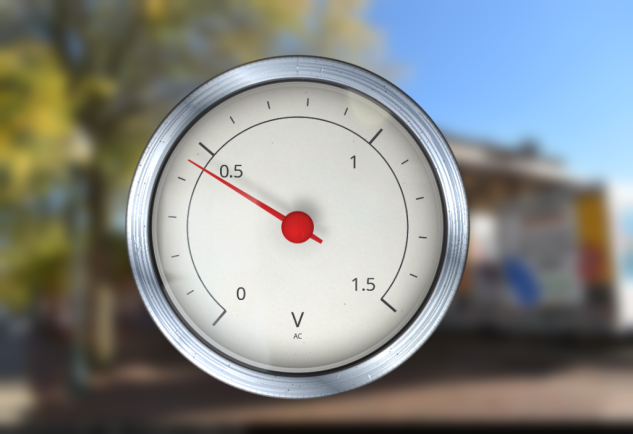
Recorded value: {"value": 0.45, "unit": "V"}
